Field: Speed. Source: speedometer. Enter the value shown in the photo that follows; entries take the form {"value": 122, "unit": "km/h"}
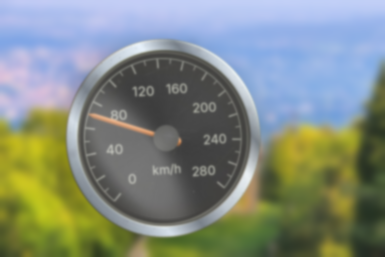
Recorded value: {"value": 70, "unit": "km/h"}
